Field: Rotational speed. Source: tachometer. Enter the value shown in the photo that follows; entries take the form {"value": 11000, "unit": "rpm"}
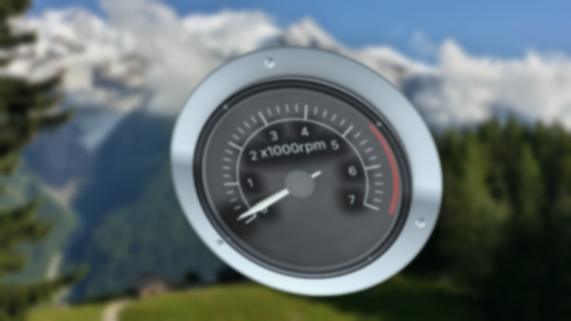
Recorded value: {"value": 200, "unit": "rpm"}
